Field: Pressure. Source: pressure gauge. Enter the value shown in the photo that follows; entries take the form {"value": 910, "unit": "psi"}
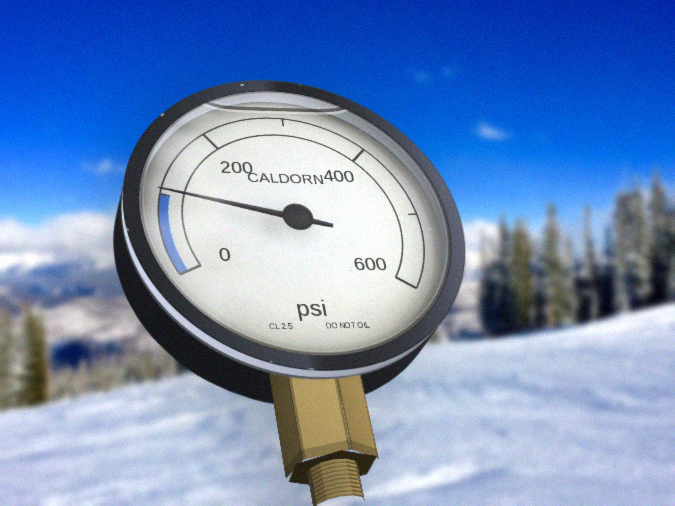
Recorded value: {"value": 100, "unit": "psi"}
